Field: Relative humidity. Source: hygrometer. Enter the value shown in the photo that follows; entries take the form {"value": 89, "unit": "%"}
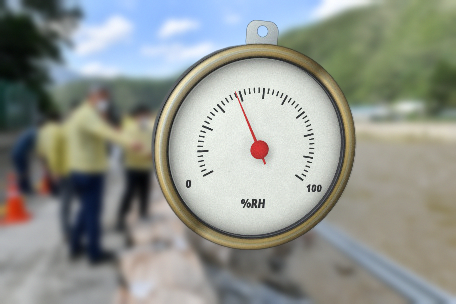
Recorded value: {"value": 38, "unit": "%"}
